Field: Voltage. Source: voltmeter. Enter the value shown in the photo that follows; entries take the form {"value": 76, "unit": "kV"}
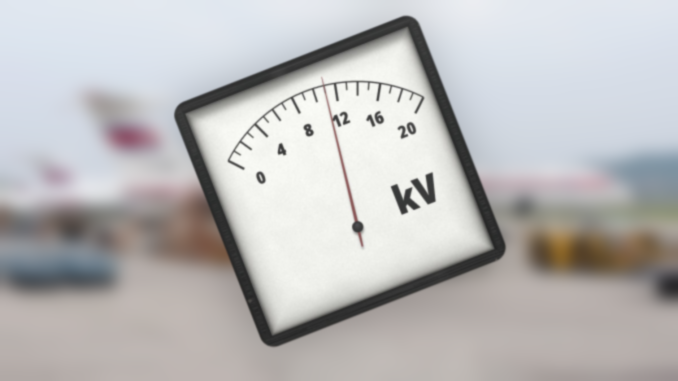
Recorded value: {"value": 11, "unit": "kV"}
